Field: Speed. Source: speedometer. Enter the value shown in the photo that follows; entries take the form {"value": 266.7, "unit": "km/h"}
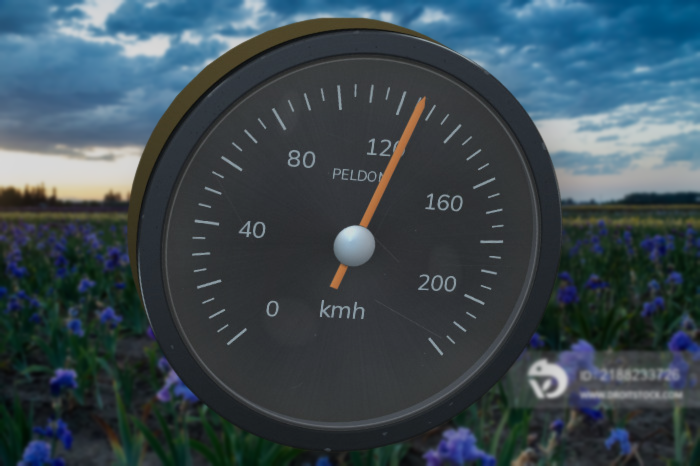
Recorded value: {"value": 125, "unit": "km/h"}
